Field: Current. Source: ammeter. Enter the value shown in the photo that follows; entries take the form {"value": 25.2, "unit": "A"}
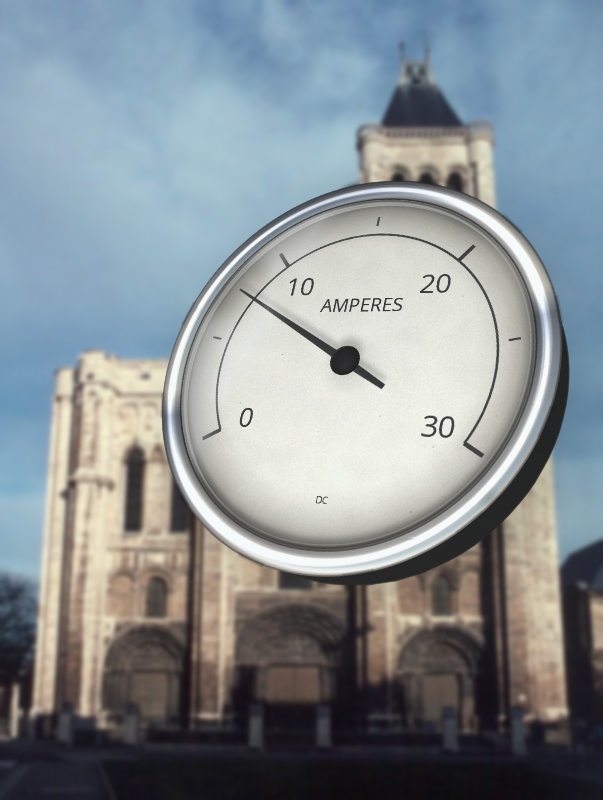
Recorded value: {"value": 7.5, "unit": "A"}
